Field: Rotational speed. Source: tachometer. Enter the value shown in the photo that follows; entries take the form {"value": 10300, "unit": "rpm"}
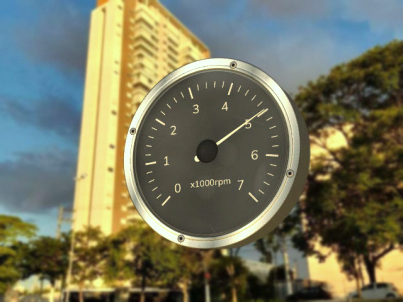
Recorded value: {"value": 5000, "unit": "rpm"}
